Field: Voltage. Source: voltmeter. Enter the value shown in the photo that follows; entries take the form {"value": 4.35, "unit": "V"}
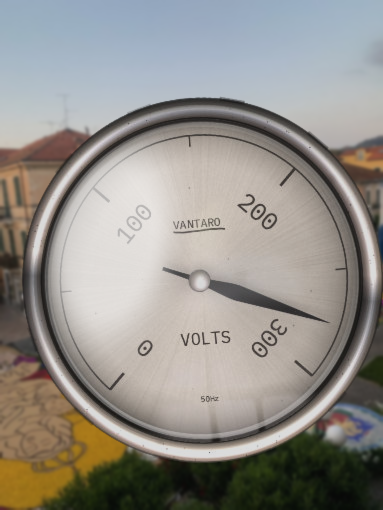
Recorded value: {"value": 275, "unit": "V"}
